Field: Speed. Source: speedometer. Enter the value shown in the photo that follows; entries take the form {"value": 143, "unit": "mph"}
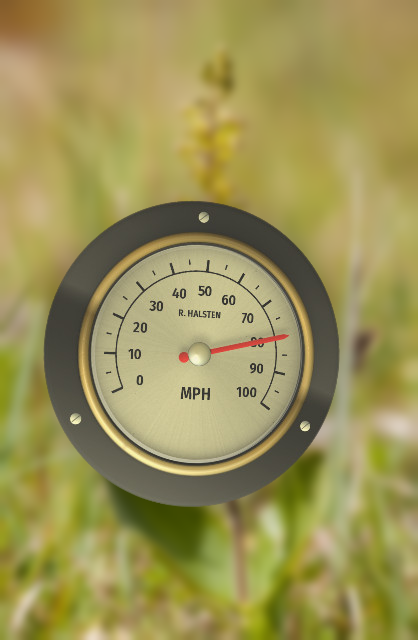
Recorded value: {"value": 80, "unit": "mph"}
